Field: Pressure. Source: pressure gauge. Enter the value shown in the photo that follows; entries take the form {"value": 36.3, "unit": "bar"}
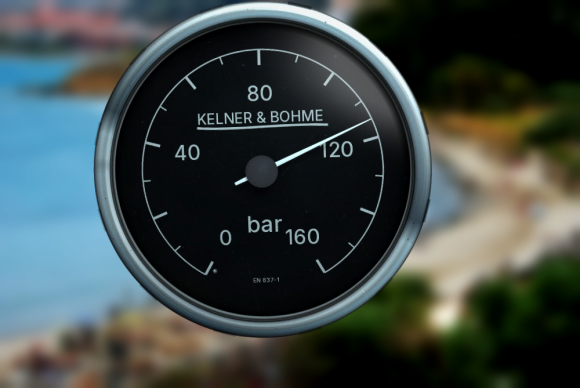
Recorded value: {"value": 115, "unit": "bar"}
